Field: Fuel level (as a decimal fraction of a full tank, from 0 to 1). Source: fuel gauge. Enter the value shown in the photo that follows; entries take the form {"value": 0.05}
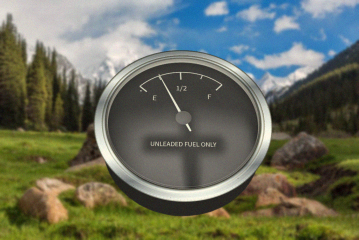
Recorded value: {"value": 0.25}
